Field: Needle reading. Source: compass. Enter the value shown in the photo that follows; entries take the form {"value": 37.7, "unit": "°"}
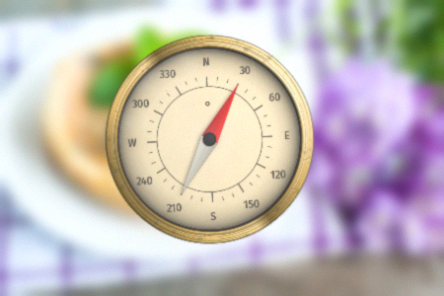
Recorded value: {"value": 30, "unit": "°"}
